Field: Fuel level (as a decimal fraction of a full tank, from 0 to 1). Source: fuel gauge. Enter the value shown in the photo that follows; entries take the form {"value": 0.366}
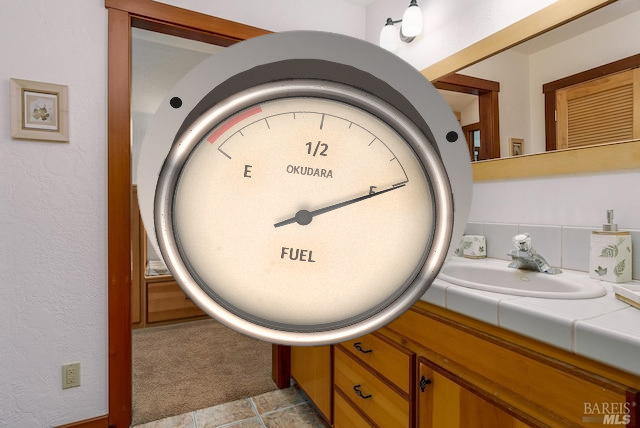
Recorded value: {"value": 1}
